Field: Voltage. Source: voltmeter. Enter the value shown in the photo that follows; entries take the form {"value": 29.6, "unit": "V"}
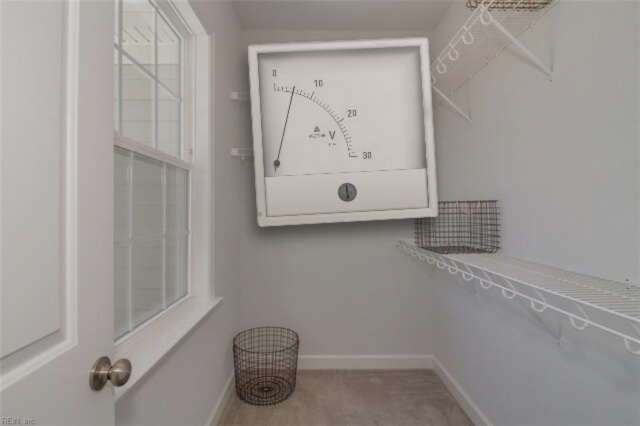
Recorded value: {"value": 5, "unit": "V"}
